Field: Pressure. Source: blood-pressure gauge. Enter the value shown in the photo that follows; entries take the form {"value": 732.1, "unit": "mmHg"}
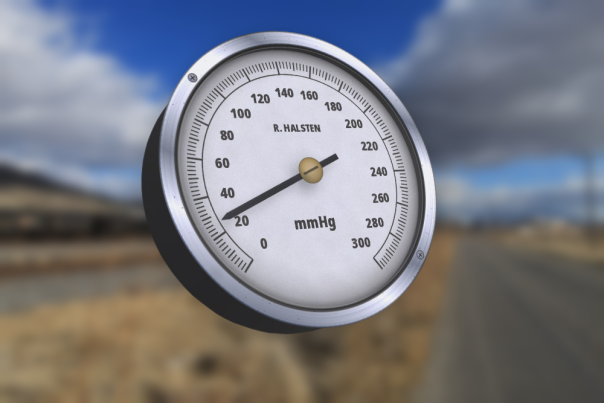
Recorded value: {"value": 26, "unit": "mmHg"}
